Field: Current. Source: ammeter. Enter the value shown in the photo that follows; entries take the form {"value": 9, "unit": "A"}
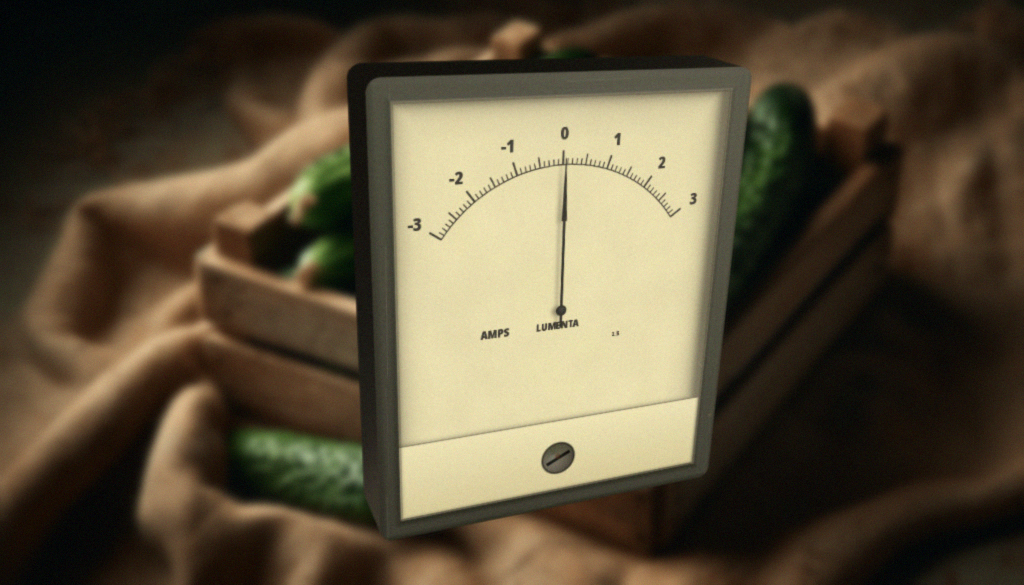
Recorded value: {"value": 0, "unit": "A"}
